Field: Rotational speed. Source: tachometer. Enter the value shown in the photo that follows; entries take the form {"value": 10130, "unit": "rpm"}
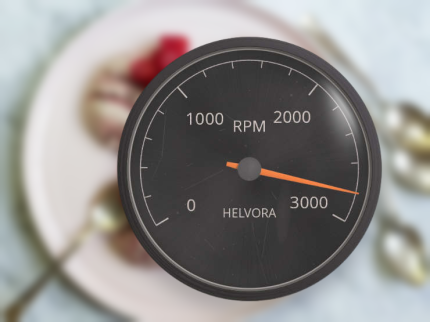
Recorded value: {"value": 2800, "unit": "rpm"}
